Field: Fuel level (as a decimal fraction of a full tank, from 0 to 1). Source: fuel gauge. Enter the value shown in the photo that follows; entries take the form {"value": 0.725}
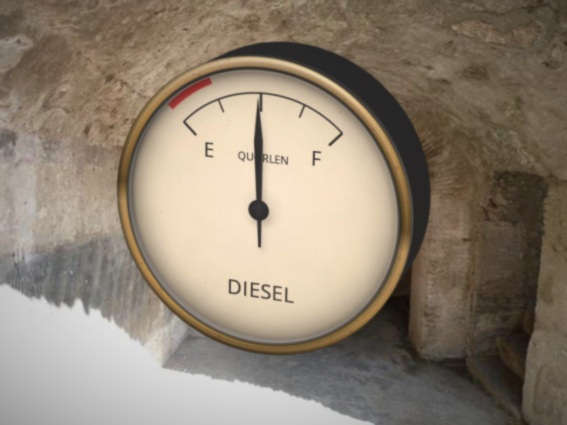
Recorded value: {"value": 0.5}
